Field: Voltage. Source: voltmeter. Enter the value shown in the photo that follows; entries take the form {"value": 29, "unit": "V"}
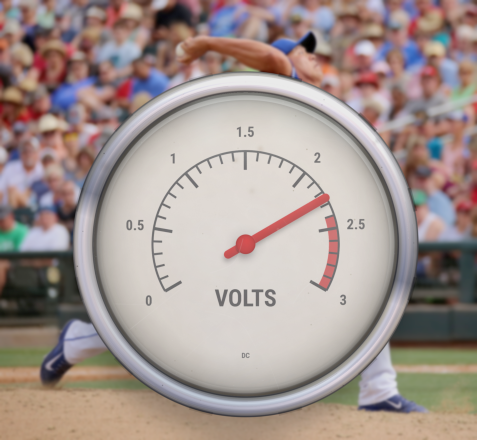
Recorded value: {"value": 2.25, "unit": "V"}
